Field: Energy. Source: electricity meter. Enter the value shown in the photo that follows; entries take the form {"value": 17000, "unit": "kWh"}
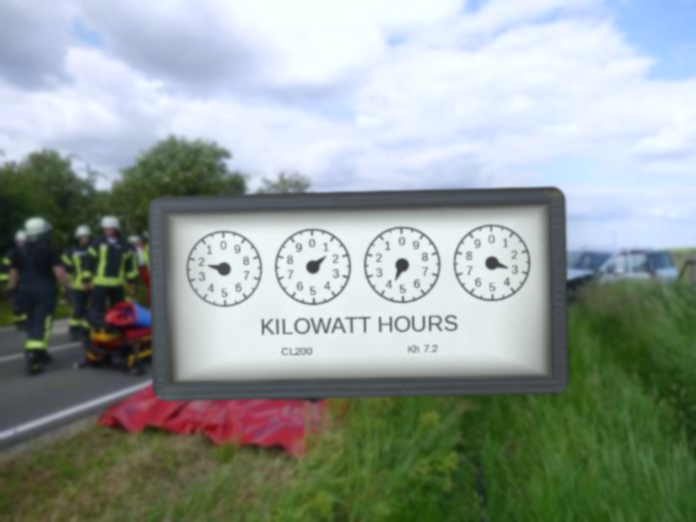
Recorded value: {"value": 2143, "unit": "kWh"}
